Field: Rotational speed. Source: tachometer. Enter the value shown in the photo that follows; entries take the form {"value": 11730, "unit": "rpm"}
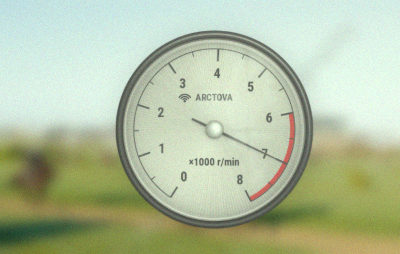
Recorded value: {"value": 7000, "unit": "rpm"}
